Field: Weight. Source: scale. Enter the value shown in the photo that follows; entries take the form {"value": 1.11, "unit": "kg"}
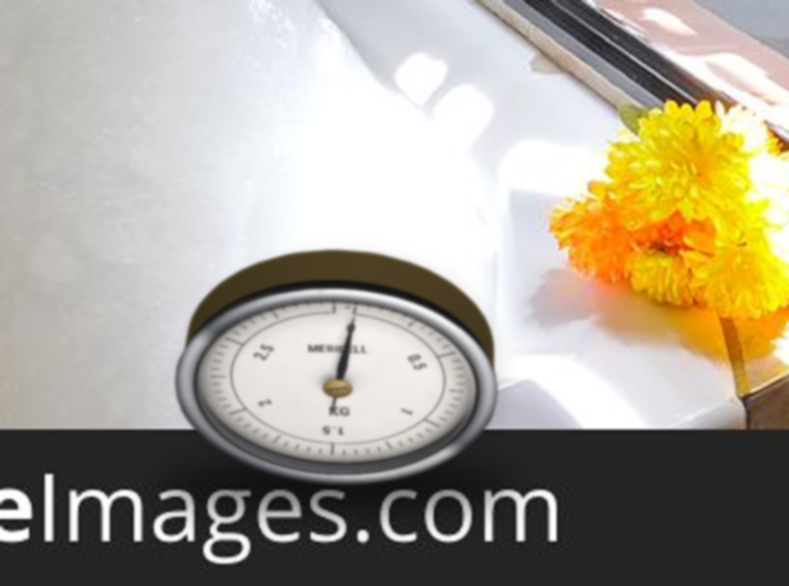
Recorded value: {"value": 0, "unit": "kg"}
